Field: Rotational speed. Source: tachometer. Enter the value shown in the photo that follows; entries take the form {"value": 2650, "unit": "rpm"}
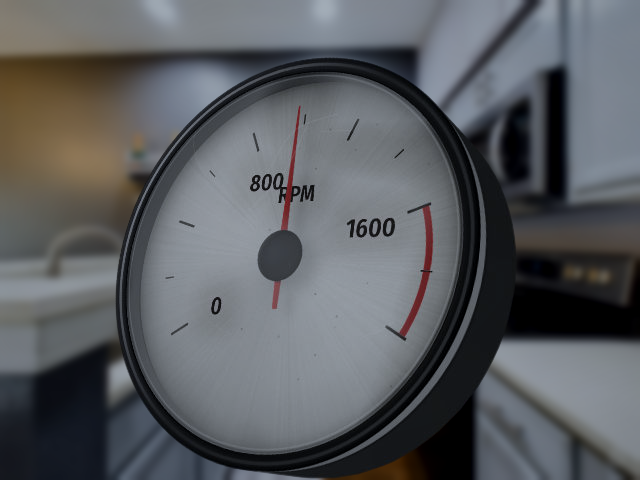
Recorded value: {"value": 1000, "unit": "rpm"}
